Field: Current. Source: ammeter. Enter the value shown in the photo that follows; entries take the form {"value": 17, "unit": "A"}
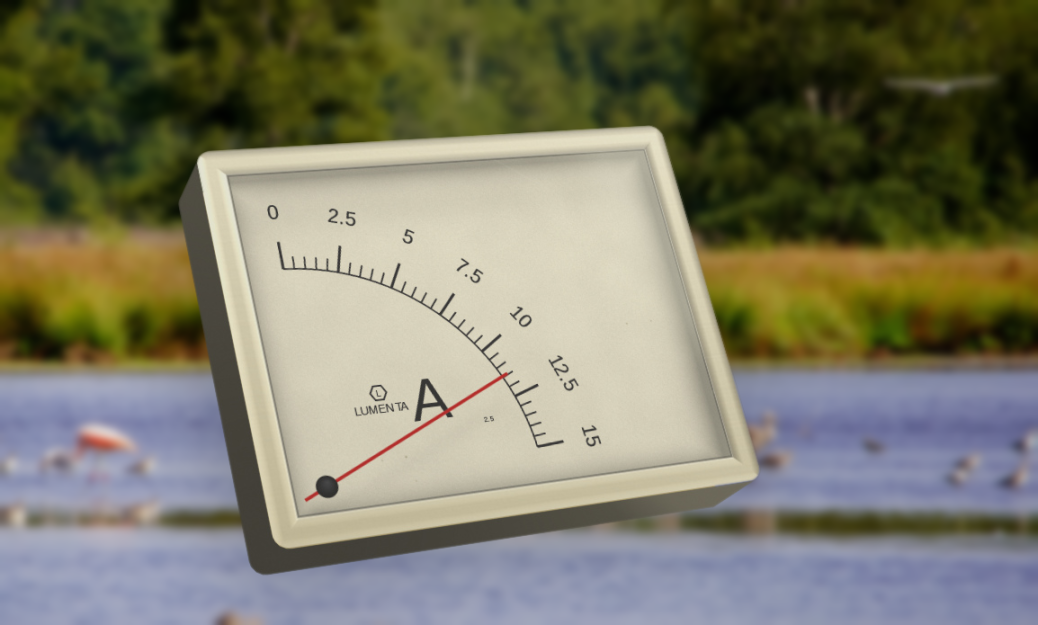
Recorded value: {"value": 11.5, "unit": "A"}
